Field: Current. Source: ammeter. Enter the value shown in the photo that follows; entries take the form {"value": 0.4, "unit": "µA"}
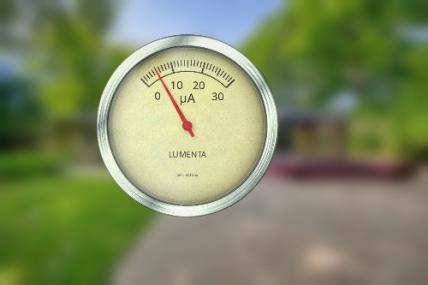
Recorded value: {"value": 5, "unit": "µA"}
